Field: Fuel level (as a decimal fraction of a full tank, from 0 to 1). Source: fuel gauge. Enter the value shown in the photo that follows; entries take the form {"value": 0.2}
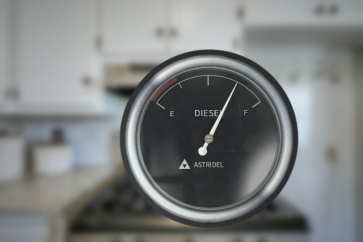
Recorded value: {"value": 0.75}
